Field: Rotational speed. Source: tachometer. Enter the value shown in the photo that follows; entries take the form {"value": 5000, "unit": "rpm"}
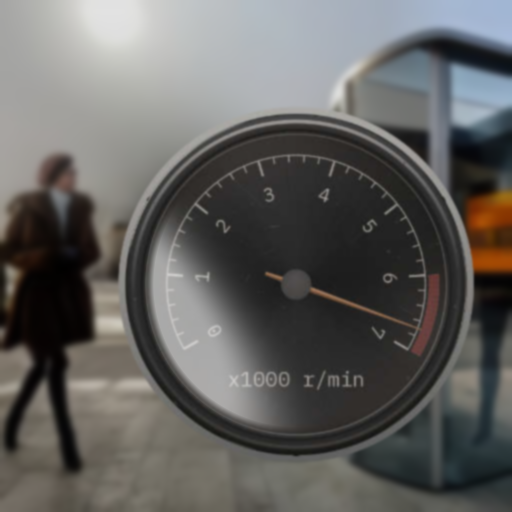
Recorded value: {"value": 6700, "unit": "rpm"}
